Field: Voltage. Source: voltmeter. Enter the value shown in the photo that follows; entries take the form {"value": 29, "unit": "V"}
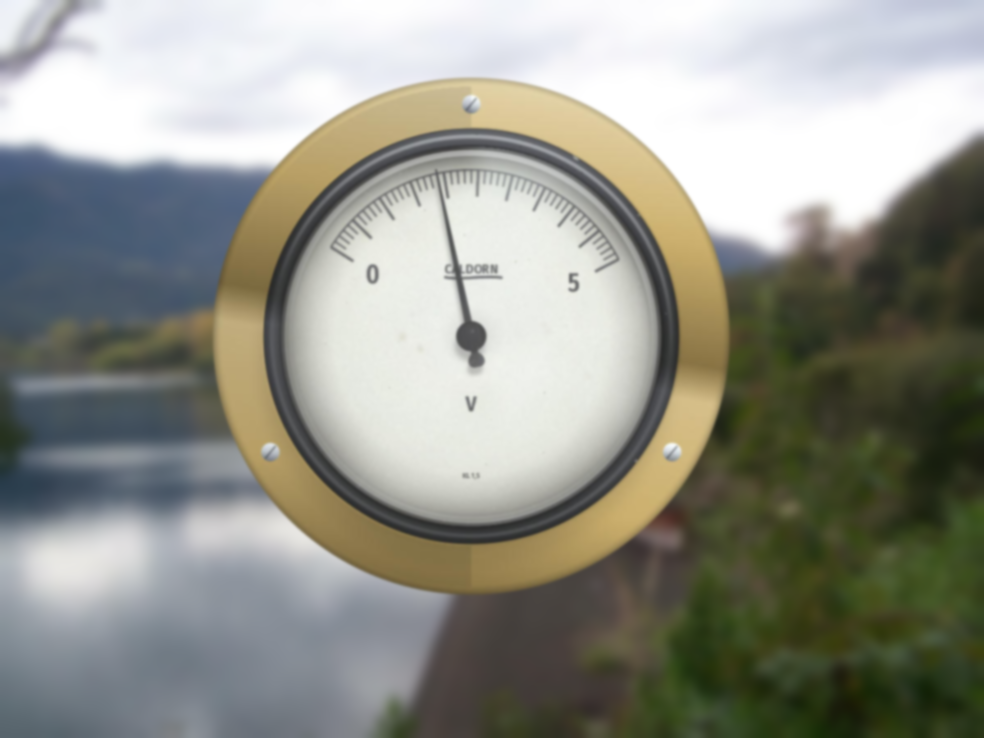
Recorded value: {"value": 1.9, "unit": "V"}
